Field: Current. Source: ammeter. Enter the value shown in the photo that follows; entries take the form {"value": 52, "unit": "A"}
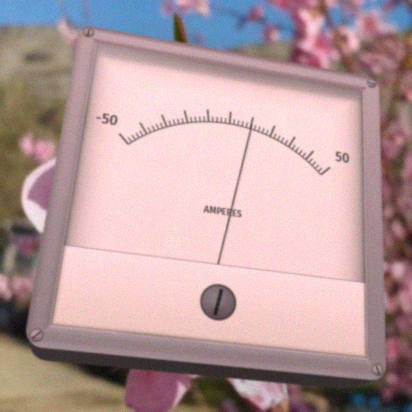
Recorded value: {"value": 10, "unit": "A"}
